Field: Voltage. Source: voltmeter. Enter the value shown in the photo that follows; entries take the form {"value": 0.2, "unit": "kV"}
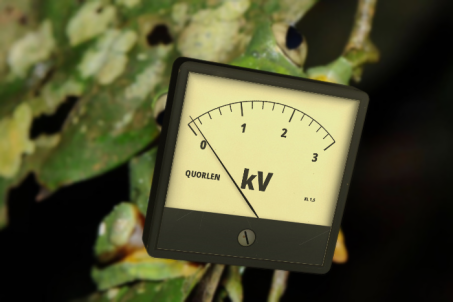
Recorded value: {"value": 0.1, "unit": "kV"}
